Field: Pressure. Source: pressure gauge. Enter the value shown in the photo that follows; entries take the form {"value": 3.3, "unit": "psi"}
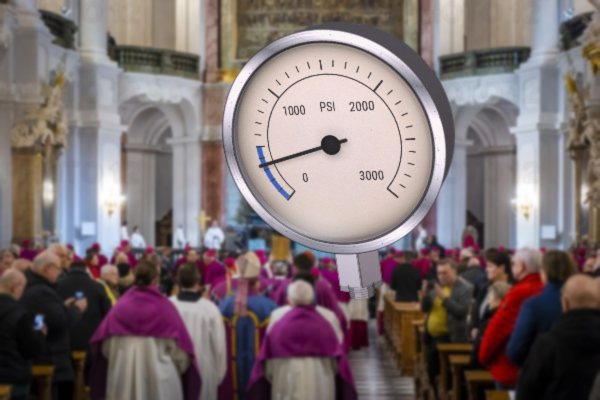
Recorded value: {"value": 350, "unit": "psi"}
